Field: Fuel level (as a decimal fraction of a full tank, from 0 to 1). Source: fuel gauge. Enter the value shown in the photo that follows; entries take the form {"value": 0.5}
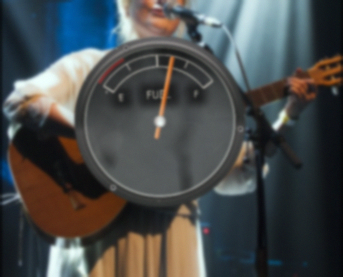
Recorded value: {"value": 0.625}
